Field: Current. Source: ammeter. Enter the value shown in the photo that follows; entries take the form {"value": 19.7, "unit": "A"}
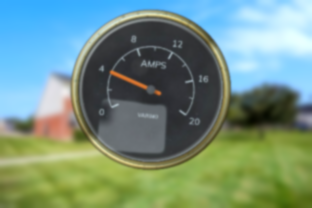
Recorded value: {"value": 4, "unit": "A"}
